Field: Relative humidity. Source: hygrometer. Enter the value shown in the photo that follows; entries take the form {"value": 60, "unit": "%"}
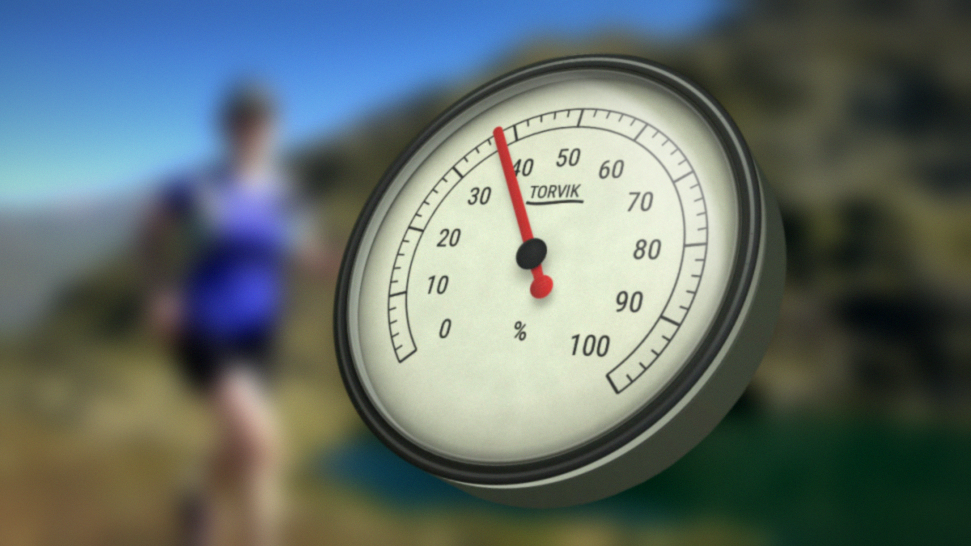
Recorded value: {"value": 38, "unit": "%"}
